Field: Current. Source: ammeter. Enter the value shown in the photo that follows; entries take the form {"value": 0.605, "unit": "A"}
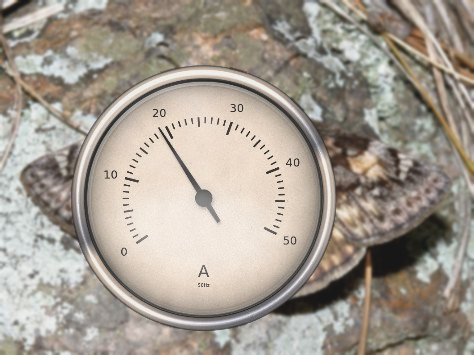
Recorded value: {"value": 19, "unit": "A"}
